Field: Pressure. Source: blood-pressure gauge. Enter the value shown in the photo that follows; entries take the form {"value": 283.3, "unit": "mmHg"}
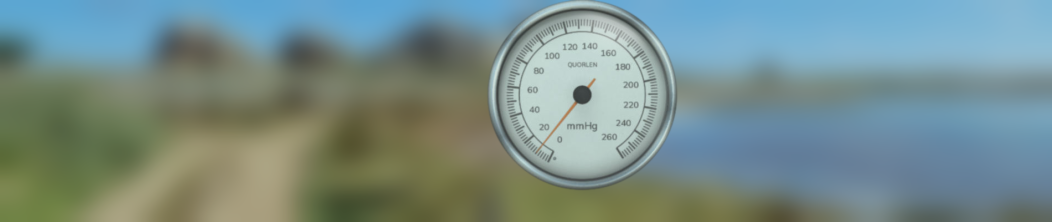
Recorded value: {"value": 10, "unit": "mmHg"}
